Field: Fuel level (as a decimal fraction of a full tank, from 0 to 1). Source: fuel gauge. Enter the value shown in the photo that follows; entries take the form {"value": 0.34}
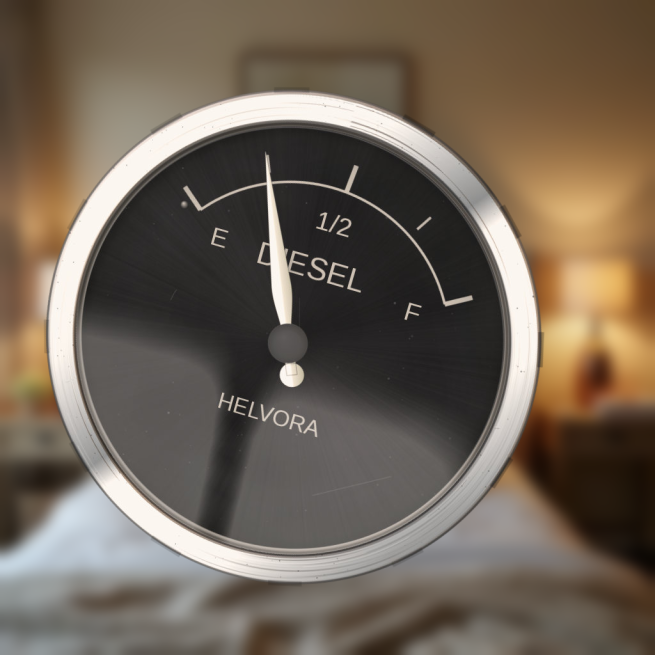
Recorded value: {"value": 0.25}
